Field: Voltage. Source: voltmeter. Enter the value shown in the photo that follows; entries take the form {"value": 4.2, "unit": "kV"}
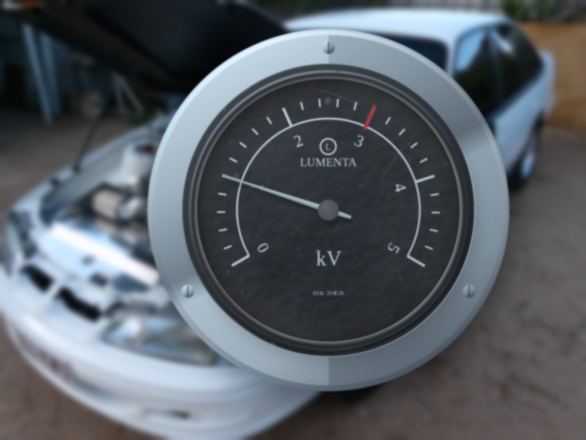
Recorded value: {"value": 1, "unit": "kV"}
